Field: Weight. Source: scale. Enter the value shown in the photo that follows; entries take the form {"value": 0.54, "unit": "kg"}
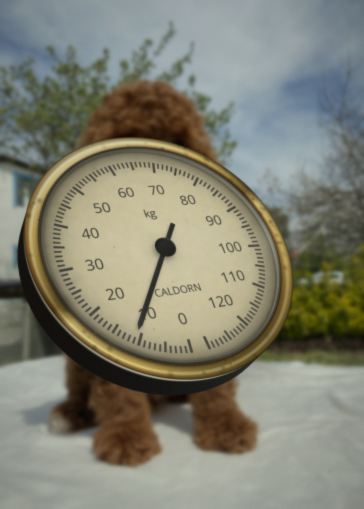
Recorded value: {"value": 11, "unit": "kg"}
